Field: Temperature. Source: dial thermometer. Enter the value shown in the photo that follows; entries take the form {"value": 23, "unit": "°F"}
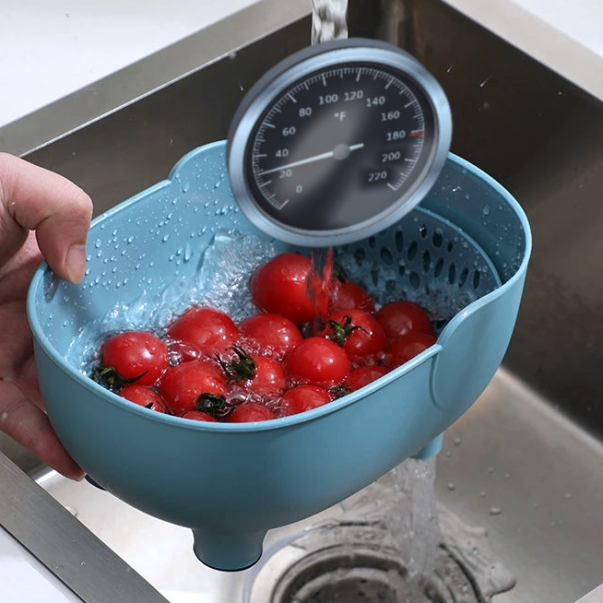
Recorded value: {"value": 30, "unit": "°F"}
